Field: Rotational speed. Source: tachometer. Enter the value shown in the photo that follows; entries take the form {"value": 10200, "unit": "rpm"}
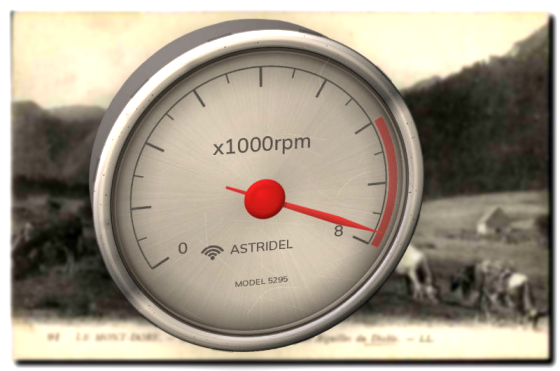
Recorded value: {"value": 7750, "unit": "rpm"}
